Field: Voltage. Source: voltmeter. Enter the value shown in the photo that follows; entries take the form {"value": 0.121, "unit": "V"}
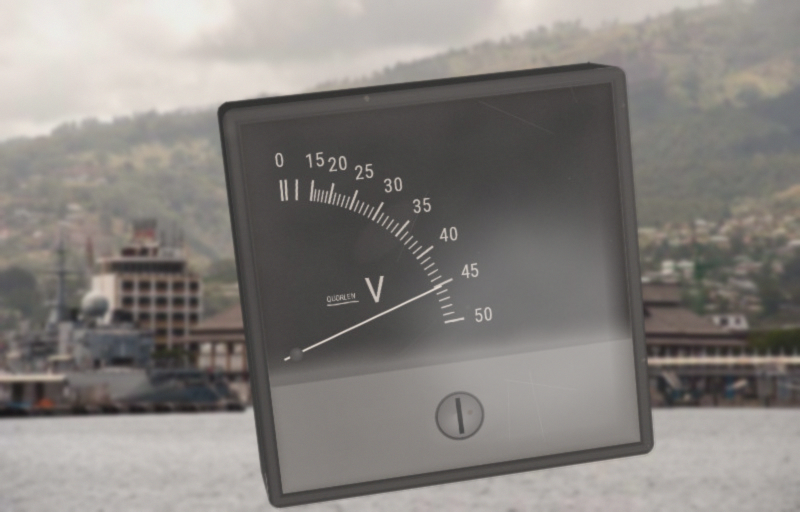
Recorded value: {"value": 45, "unit": "V"}
